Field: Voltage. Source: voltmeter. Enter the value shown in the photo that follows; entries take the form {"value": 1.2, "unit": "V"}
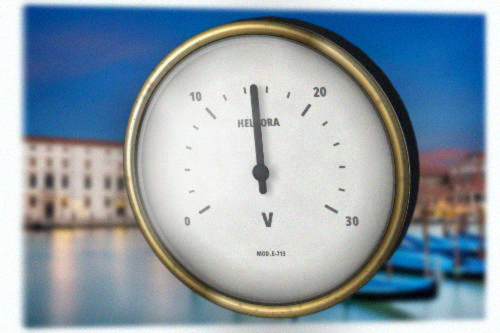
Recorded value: {"value": 15, "unit": "V"}
